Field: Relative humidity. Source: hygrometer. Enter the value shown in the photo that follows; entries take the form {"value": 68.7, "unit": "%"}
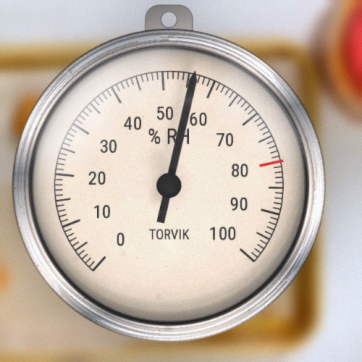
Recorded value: {"value": 56, "unit": "%"}
